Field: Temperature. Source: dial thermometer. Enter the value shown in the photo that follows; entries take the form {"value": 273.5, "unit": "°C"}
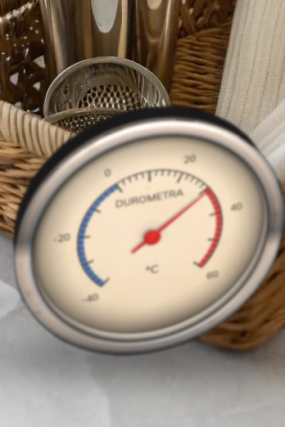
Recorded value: {"value": 30, "unit": "°C"}
